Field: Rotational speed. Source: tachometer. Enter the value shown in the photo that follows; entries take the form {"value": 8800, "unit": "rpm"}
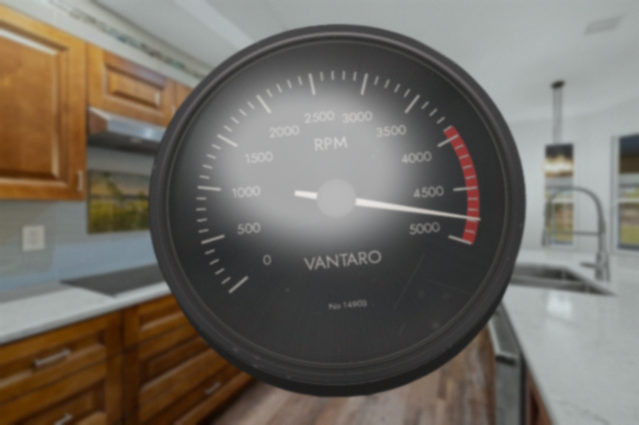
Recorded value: {"value": 4800, "unit": "rpm"}
